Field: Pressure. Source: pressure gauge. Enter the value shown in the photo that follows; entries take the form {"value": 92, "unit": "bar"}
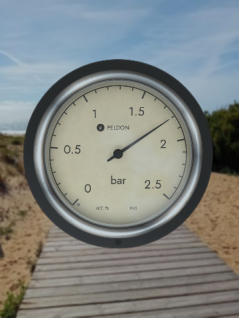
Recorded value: {"value": 1.8, "unit": "bar"}
